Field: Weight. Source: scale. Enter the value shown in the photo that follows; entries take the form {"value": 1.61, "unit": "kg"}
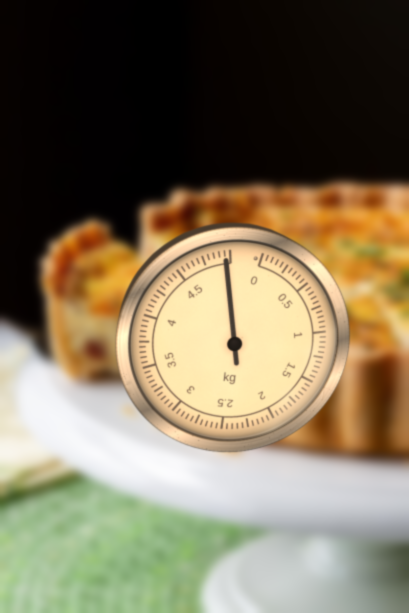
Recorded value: {"value": 4.95, "unit": "kg"}
